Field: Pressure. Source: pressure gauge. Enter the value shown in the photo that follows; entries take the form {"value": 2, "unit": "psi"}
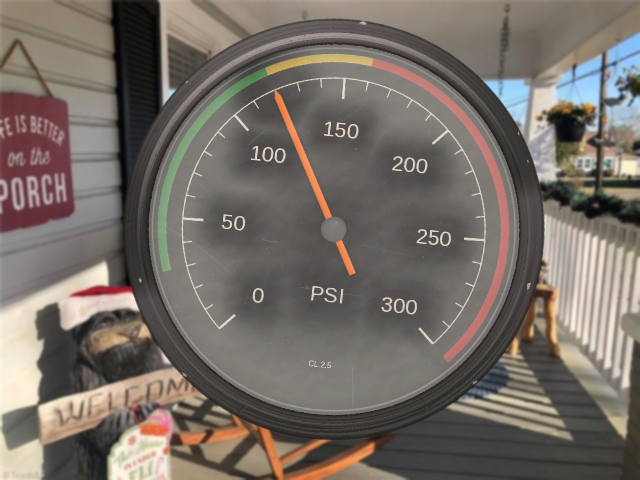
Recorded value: {"value": 120, "unit": "psi"}
